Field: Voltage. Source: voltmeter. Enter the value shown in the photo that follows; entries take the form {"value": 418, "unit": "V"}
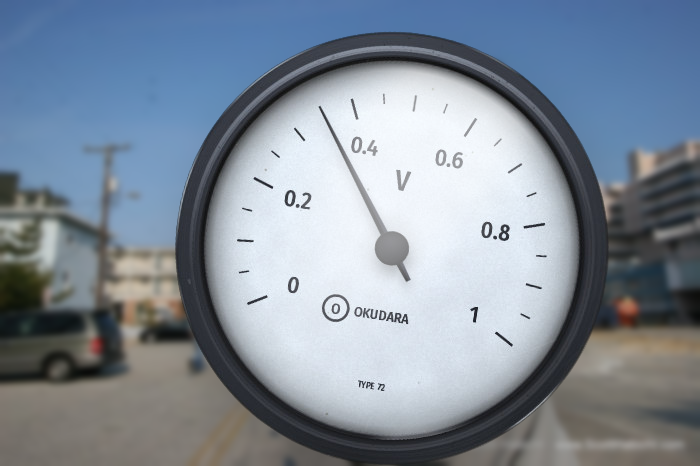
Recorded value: {"value": 0.35, "unit": "V"}
